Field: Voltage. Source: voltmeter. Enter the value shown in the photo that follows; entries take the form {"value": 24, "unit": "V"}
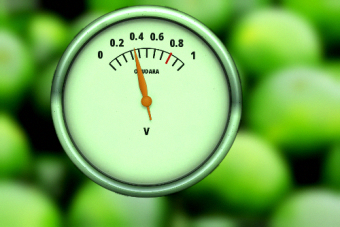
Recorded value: {"value": 0.35, "unit": "V"}
